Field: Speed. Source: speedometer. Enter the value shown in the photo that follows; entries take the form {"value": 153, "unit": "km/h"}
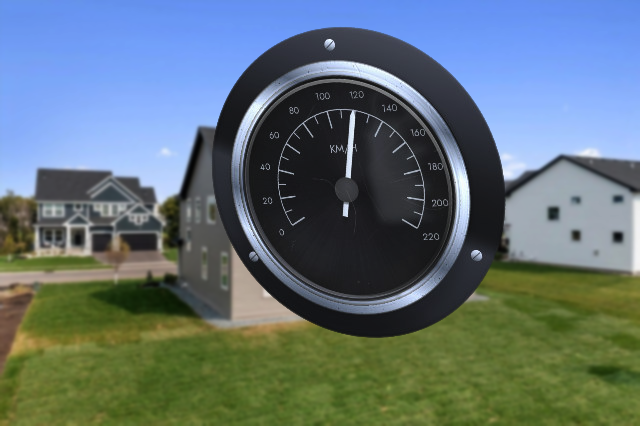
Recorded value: {"value": 120, "unit": "km/h"}
